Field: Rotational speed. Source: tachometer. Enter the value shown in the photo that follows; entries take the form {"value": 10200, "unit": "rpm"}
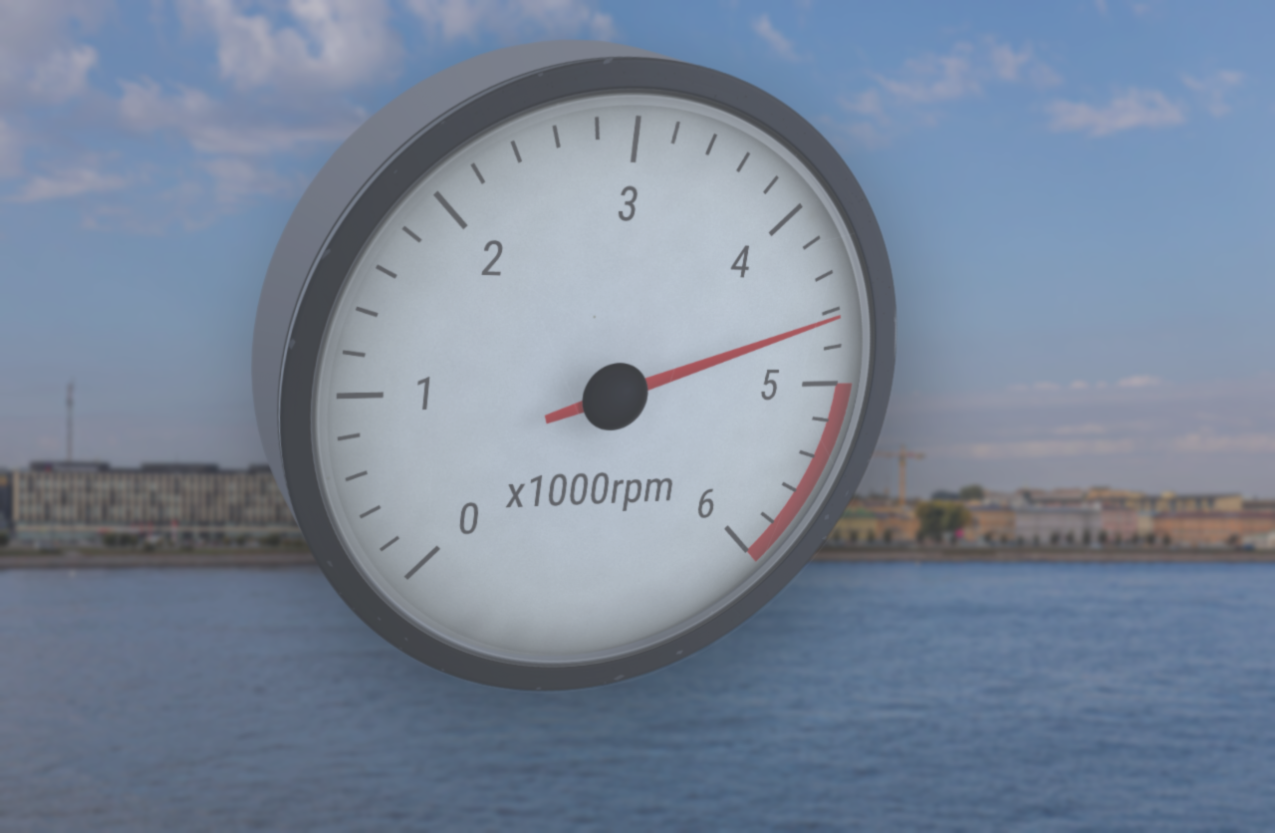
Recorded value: {"value": 4600, "unit": "rpm"}
